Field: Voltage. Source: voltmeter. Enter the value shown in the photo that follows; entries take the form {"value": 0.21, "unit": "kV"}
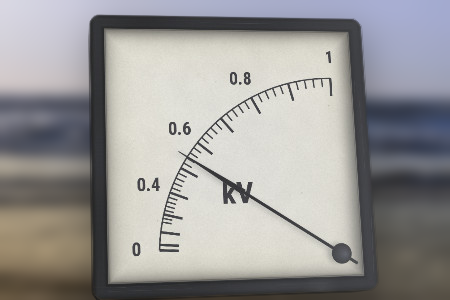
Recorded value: {"value": 0.54, "unit": "kV"}
